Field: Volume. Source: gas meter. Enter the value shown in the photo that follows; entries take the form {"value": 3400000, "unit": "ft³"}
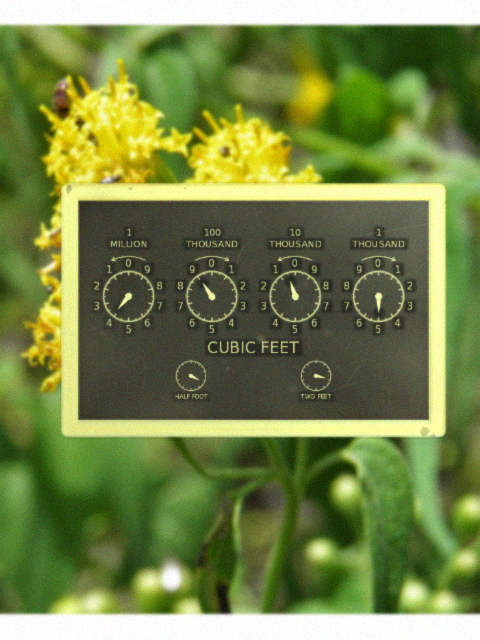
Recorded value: {"value": 390500, "unit": "ft³"}
